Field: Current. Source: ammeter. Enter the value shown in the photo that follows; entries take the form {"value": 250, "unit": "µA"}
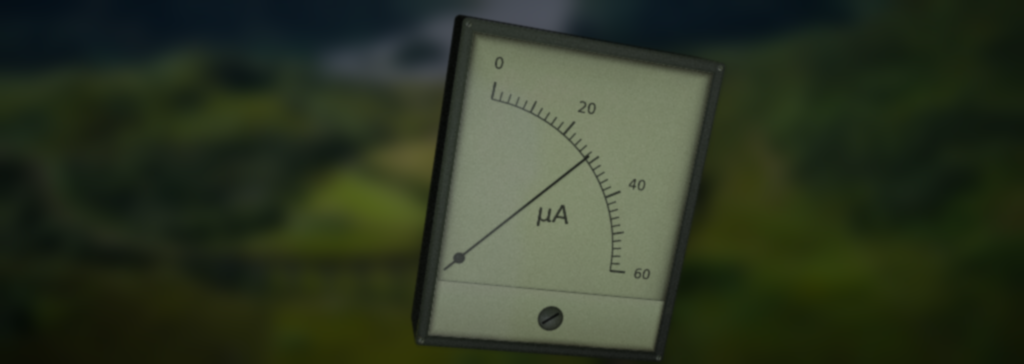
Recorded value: {"value": 28, "unit": "µA"}
